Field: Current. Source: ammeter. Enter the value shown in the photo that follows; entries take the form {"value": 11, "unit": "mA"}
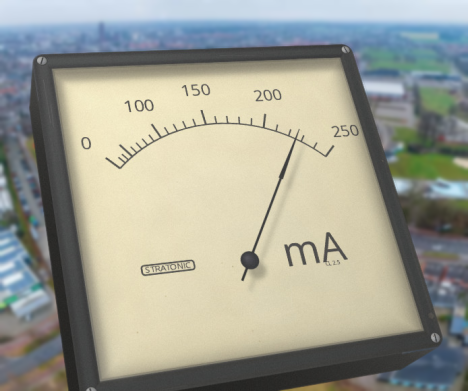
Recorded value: {"value": 225, "unit": "mA"}
